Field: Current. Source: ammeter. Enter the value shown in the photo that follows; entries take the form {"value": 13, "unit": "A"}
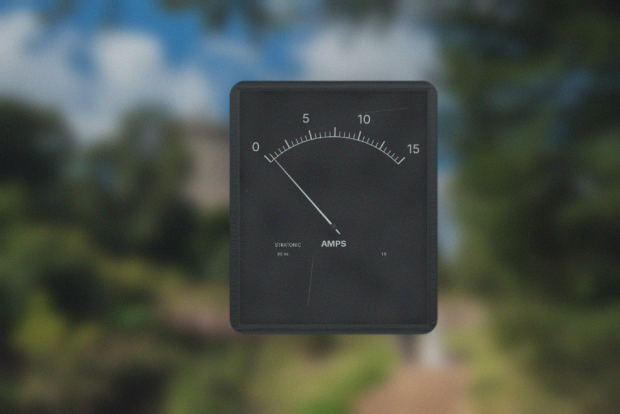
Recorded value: {"value": 0.5, "unit": "A"}
